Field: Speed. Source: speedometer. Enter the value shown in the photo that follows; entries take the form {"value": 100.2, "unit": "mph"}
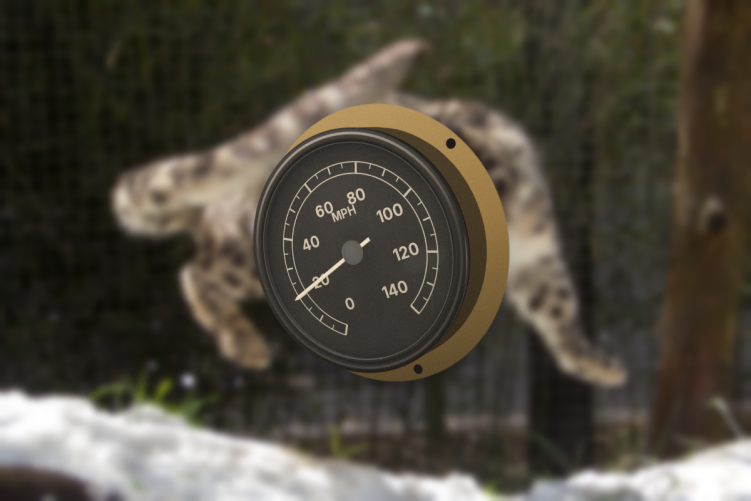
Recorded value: {"value": 20, "unit": "mph"}
